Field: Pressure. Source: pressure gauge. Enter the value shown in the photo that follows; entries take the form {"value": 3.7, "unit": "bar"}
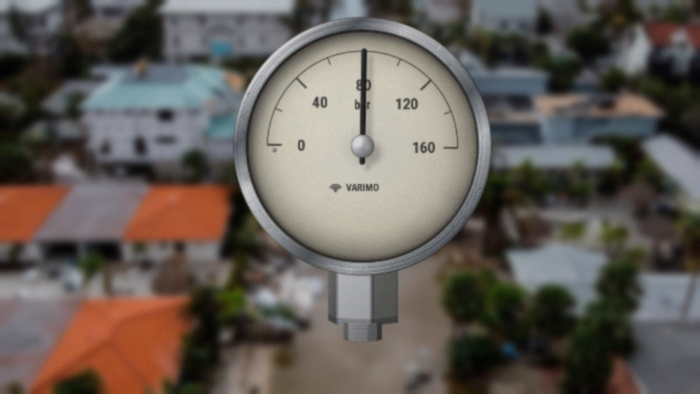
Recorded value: {"value": 80, "unit": "bar"}
